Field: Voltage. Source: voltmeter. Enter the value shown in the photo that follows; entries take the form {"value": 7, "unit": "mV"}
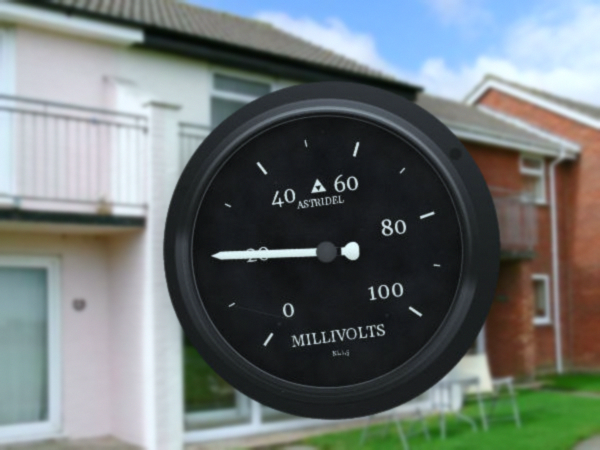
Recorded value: {"value": 20, "unit": "mV"}
